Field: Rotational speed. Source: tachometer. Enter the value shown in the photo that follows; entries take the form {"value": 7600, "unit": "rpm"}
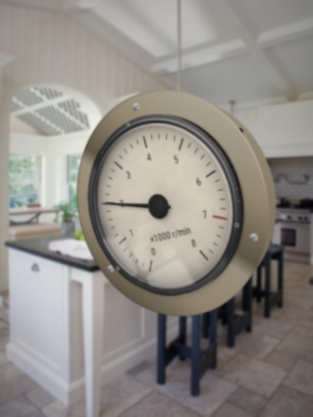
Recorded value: {"value": 2000, "unit": "rpm"}
